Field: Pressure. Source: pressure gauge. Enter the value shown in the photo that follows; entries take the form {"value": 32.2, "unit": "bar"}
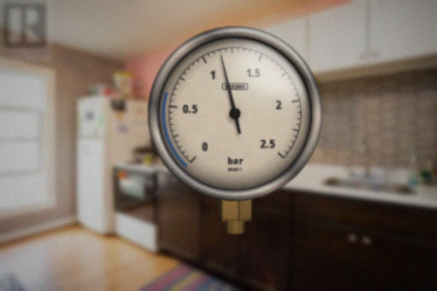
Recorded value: {"value": 1.15, "unit": "bar"}
